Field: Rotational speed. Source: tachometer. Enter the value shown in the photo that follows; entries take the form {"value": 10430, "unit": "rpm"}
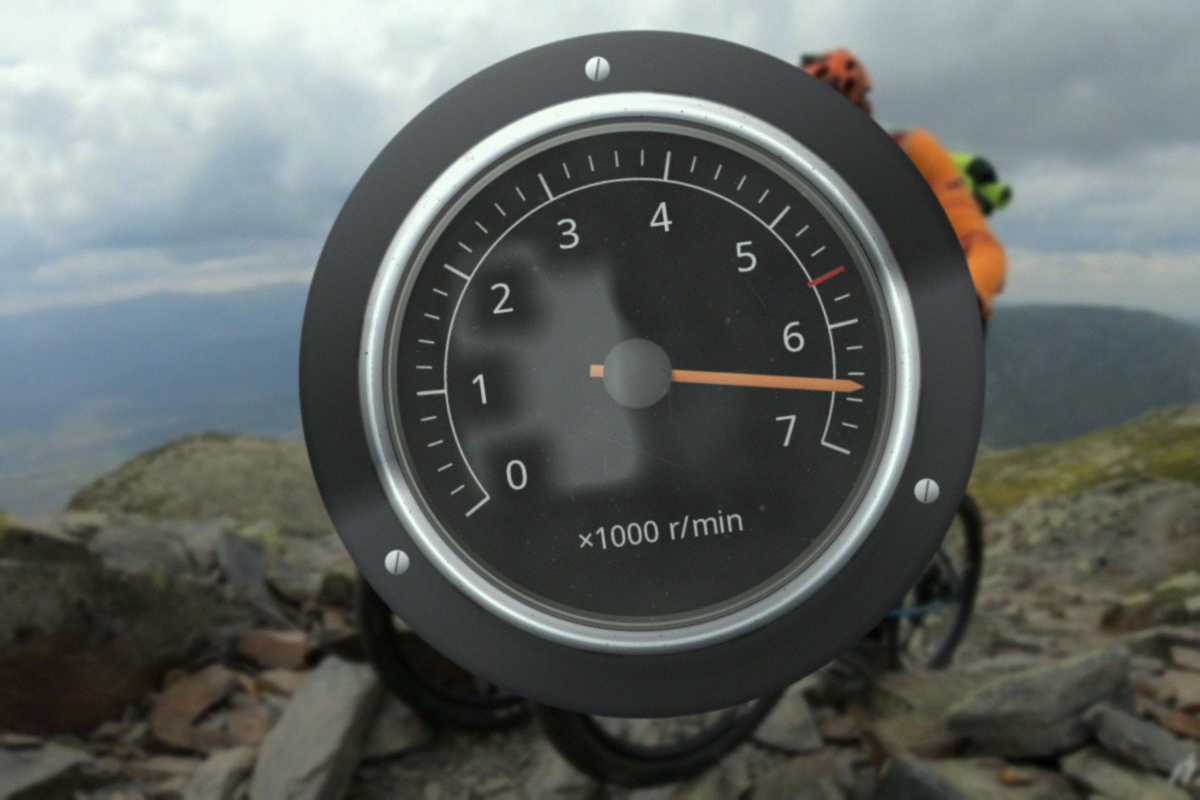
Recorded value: {"value": 6500, "unit": "rpm"}
